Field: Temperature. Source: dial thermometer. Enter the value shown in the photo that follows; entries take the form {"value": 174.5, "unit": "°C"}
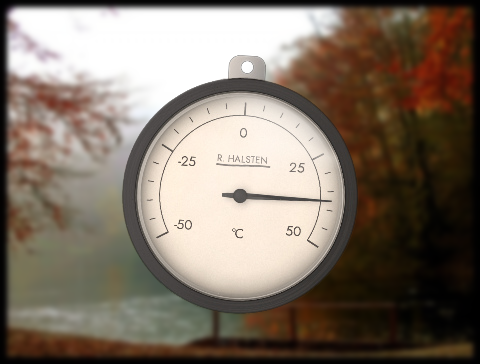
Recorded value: {"value": 37.5, "unit": "°C"}
